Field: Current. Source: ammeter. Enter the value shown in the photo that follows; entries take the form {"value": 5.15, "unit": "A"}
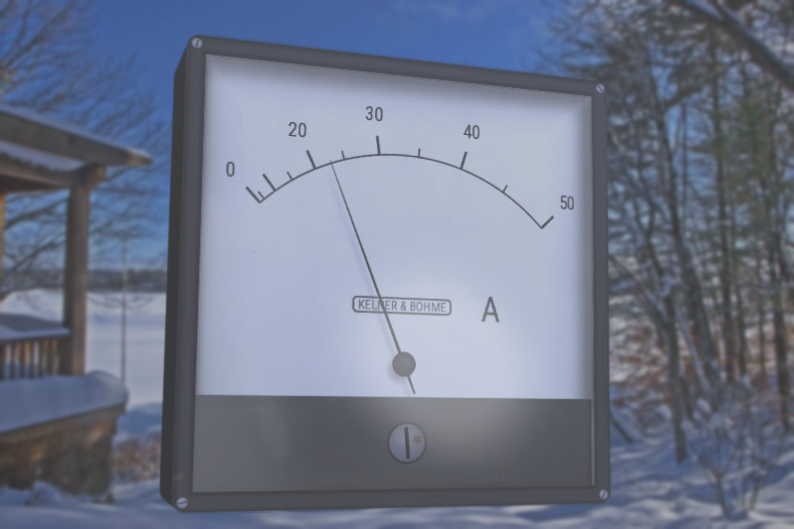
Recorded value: {"value": 22.5, "unit": "A"}
